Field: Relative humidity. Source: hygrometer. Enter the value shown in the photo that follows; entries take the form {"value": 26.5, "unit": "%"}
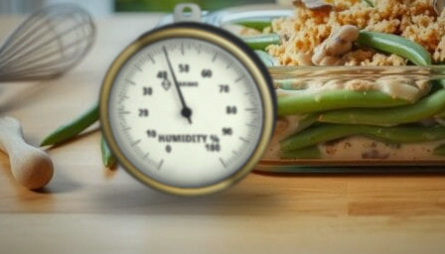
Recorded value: {"value": 45, "unit": "%"}
